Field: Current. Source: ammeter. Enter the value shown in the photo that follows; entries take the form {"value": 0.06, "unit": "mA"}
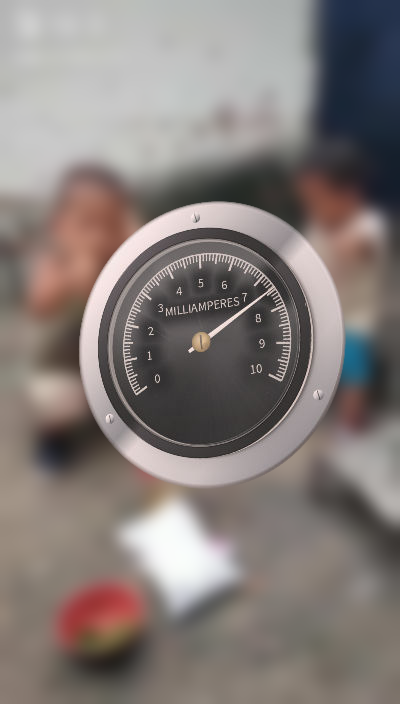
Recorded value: {"value": 7.5, "unit": "mA"}
